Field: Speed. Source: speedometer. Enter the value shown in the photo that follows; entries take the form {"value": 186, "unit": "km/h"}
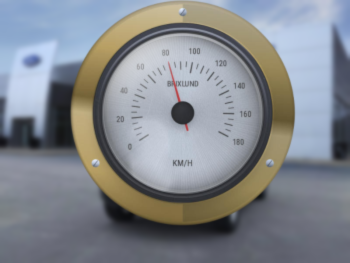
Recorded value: {"value": 80, "unit": "km/h"}
